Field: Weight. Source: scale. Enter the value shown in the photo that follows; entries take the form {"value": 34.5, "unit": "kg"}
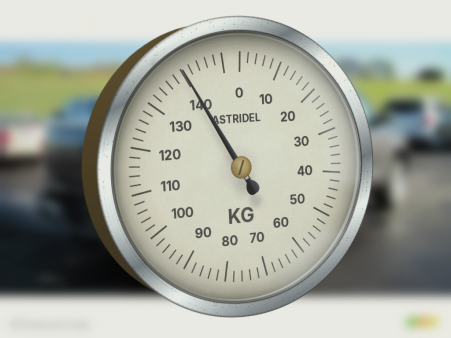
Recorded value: {"value": 140, "unit": "kg"}
